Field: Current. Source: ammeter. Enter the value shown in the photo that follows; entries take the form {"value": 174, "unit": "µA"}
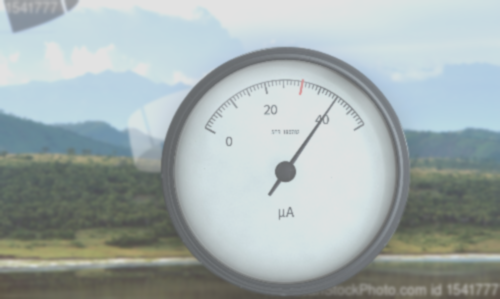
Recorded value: {"value": 40, "unit": "µA"}
